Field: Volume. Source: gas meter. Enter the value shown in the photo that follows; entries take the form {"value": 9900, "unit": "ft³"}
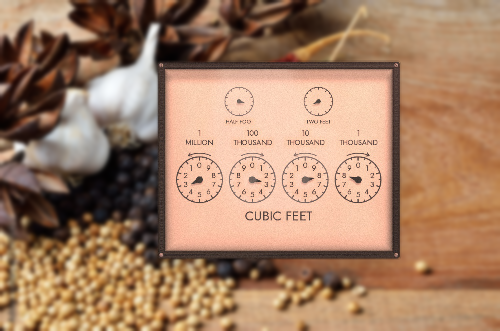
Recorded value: {"value": 327800, "unit": "ft³"}
